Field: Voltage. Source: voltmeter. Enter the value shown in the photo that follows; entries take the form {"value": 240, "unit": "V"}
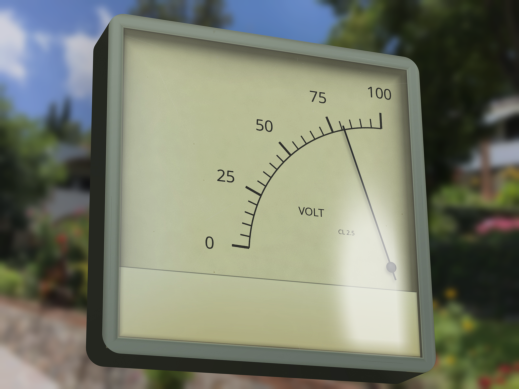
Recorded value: {"value": 80, "unit": "V"}
